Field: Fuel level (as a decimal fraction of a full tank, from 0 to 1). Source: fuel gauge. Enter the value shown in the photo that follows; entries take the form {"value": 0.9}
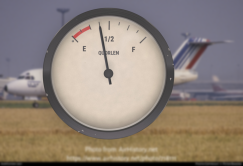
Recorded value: {"value": 0.375}
